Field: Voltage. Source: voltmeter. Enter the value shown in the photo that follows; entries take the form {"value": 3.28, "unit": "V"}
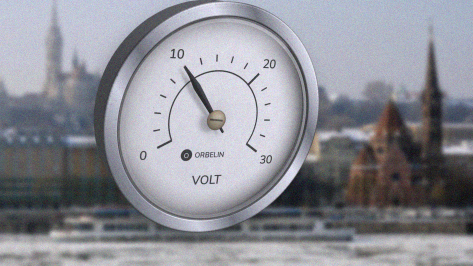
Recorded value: {"value": 10, "unit": "V"}
